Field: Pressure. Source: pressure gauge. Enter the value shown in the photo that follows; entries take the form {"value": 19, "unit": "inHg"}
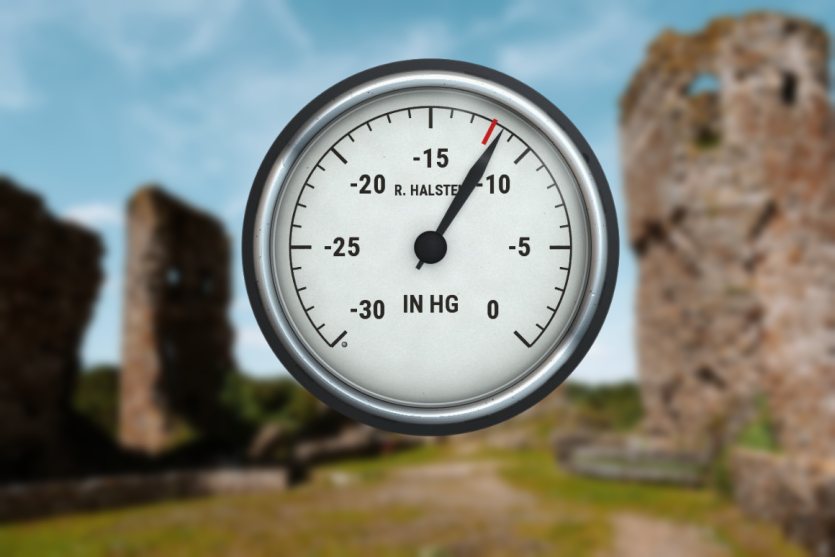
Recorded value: {"value": -11.5, "unit": "inHg"}
